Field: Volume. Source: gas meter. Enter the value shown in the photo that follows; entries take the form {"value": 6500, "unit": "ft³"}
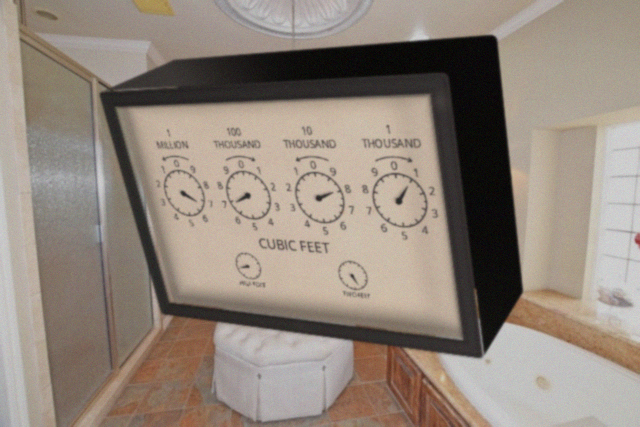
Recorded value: {"value": 668100, "unit": "ft³"}
